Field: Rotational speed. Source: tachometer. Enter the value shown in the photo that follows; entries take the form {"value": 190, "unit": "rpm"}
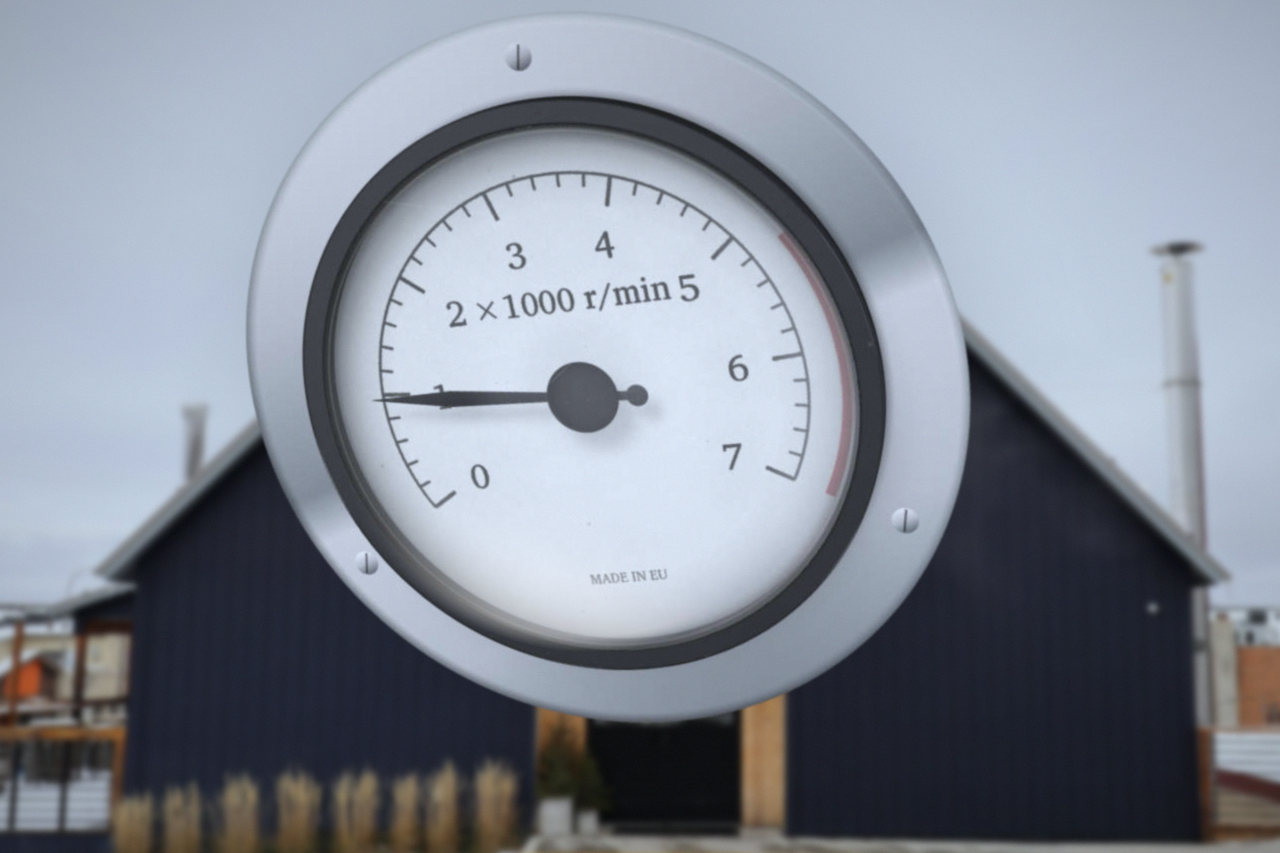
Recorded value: {"value": 1000, "unit": "rpm"}
